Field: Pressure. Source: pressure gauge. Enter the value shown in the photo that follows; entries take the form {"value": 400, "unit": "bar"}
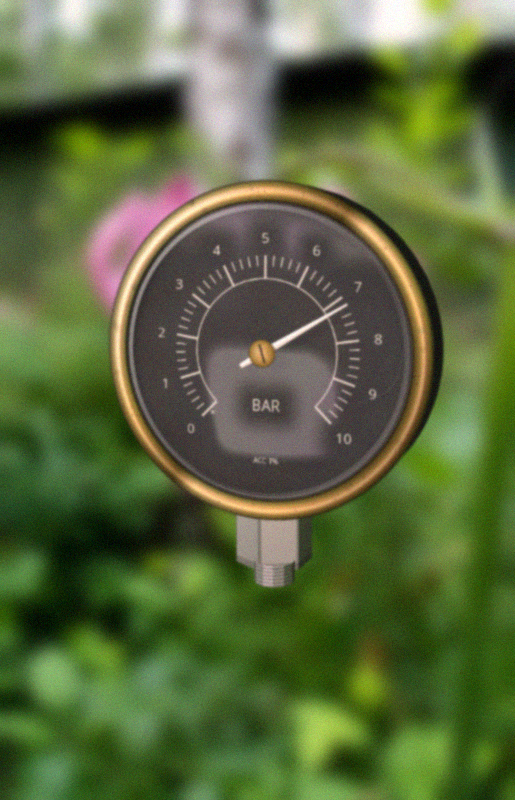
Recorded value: {"value": 7.2, "unit": "bar"}
